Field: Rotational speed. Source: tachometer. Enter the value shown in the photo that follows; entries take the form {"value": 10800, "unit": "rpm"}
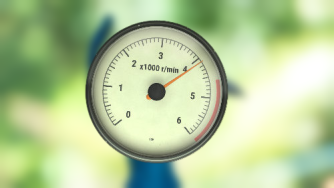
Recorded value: {"value": 4100, "unit": "rpm"}
